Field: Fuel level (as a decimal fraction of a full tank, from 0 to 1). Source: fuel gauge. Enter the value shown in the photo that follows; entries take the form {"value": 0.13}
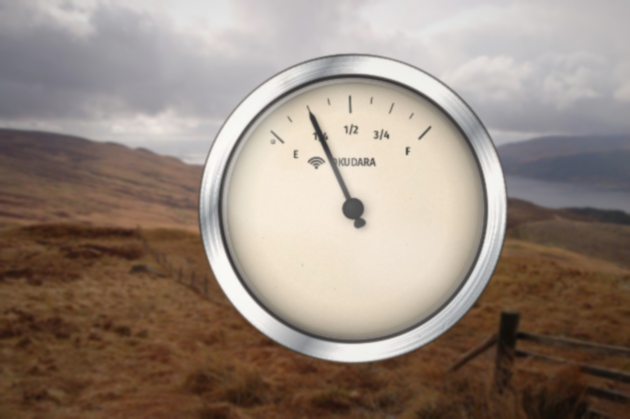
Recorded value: {"value": 0.25}
